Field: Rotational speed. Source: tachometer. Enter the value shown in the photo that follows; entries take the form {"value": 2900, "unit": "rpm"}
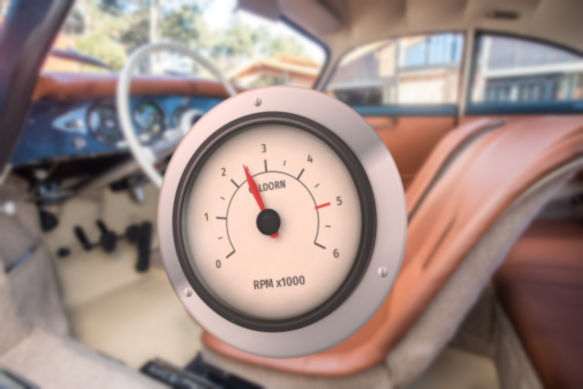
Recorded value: {"value": 2500, "unit": "rpm"}
